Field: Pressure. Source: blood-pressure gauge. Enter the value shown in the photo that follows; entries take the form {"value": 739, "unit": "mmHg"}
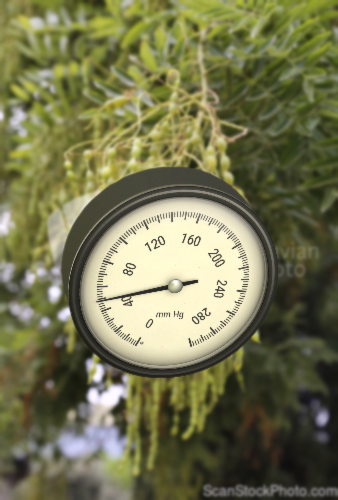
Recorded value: {"value": 50, "unit": "mmHg"}
